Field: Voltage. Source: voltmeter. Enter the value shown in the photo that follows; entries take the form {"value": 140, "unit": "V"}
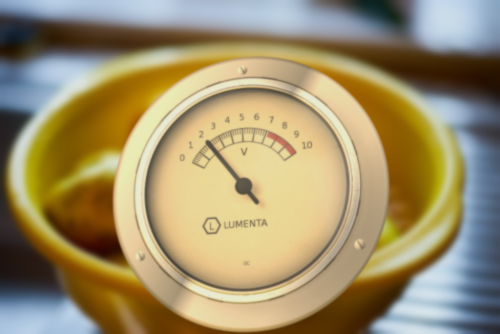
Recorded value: {"value": 2, "unit": "V"}
